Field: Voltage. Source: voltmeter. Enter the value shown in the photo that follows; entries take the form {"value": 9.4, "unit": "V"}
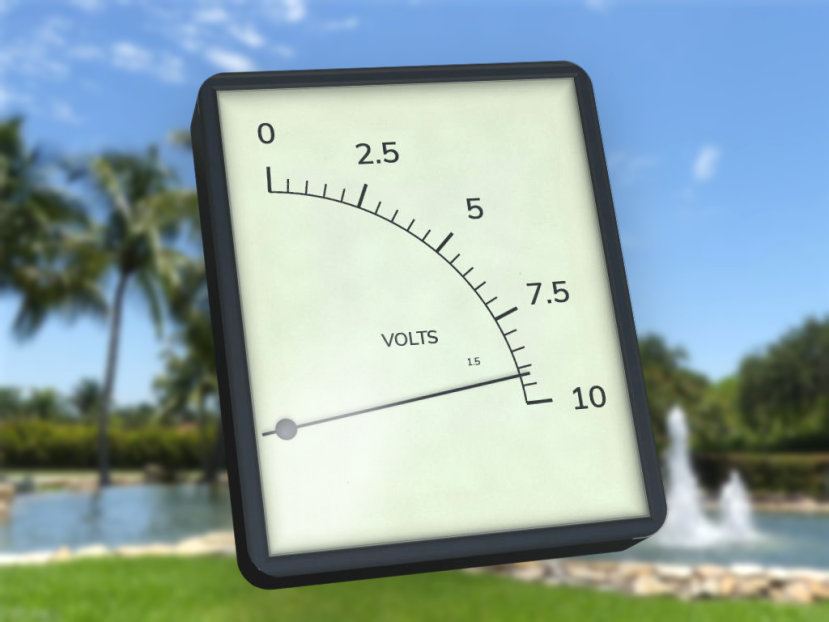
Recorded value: {"value": 9.25, "unit": "V"}
